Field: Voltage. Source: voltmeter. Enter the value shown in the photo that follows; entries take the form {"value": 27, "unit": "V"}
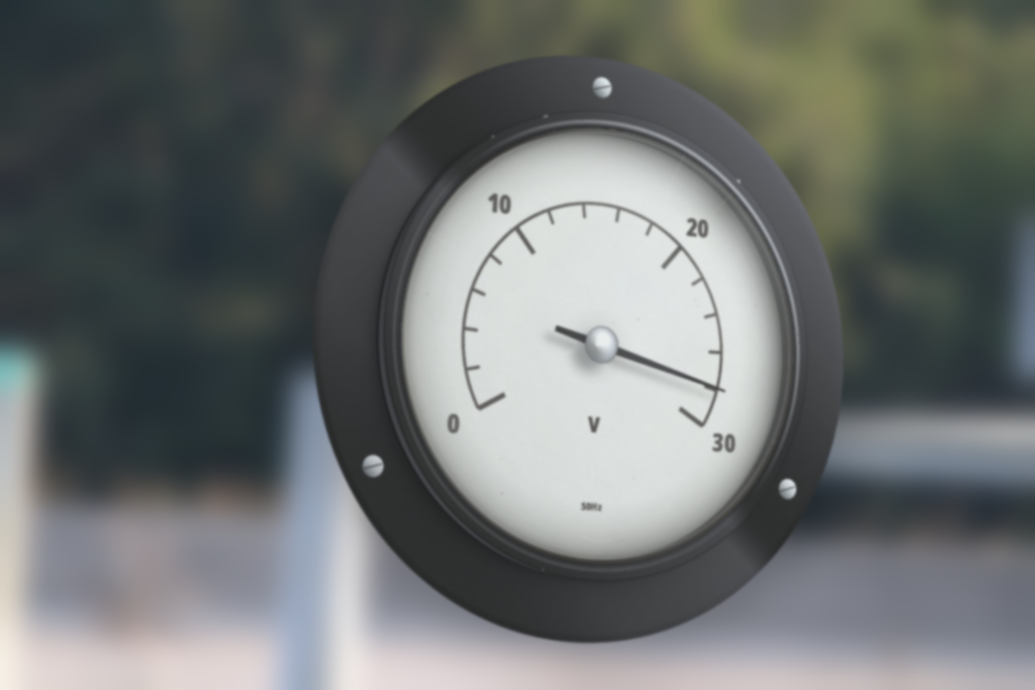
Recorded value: {"value": 28, "unit": "V"}
